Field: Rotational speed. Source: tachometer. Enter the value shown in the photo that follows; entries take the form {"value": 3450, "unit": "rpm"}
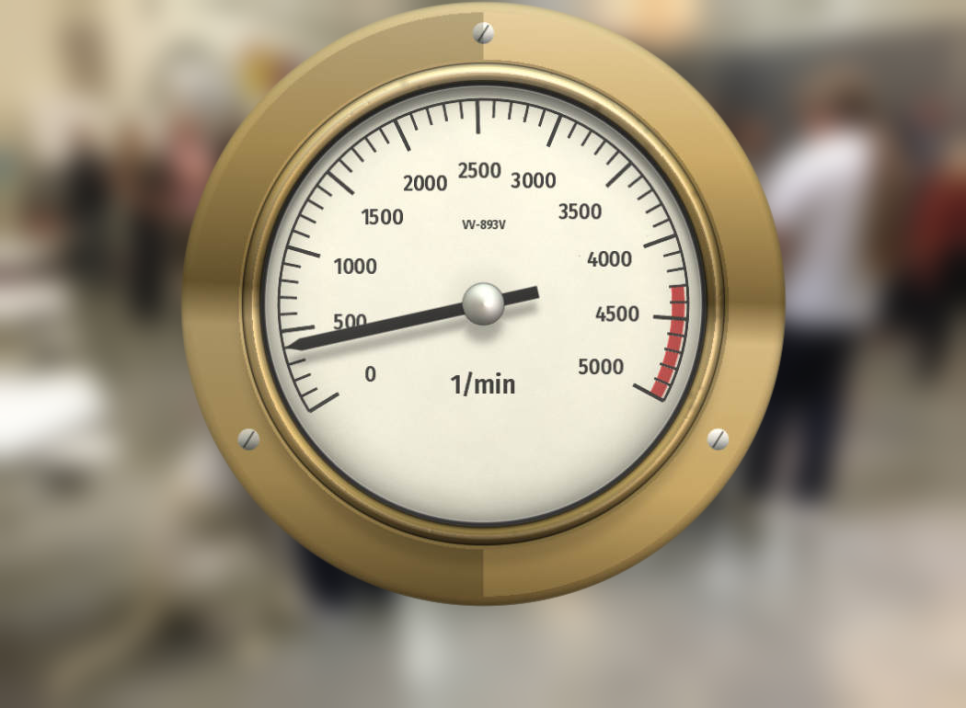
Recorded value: {"value": 400, "unit": "rpm"}
